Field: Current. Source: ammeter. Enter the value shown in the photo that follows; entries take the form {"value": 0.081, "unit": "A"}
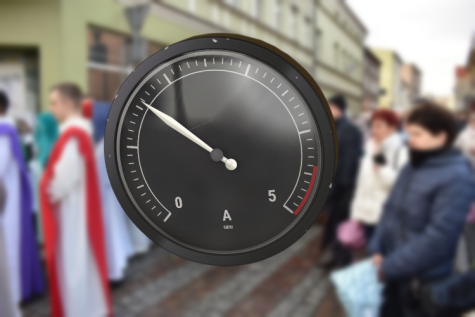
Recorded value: {"value": 1.6, "unit": "A"}
